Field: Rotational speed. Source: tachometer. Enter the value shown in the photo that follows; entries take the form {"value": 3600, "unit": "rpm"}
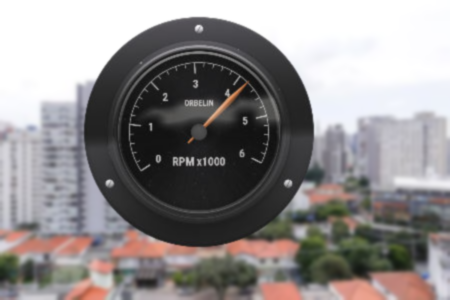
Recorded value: {"value": 4200, "unit": "rpm"}
